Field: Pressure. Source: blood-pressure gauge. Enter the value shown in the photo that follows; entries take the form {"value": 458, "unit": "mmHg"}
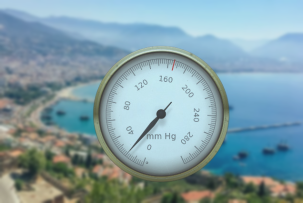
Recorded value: {"value": 20, "unit": "mmHg"}
